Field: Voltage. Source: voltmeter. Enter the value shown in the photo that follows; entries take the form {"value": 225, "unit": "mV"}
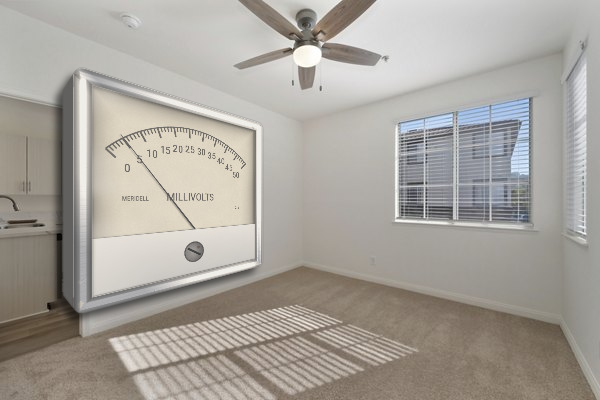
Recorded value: {"value": 5, "unit": "mV"}
